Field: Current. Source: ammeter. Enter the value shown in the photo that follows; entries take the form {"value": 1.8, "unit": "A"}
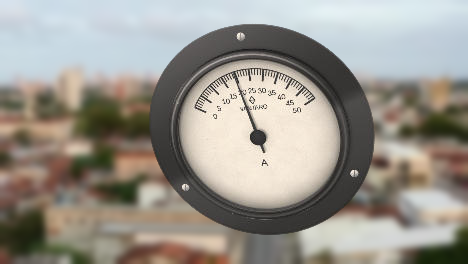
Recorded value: {"value": 20, "unit": "A"}
